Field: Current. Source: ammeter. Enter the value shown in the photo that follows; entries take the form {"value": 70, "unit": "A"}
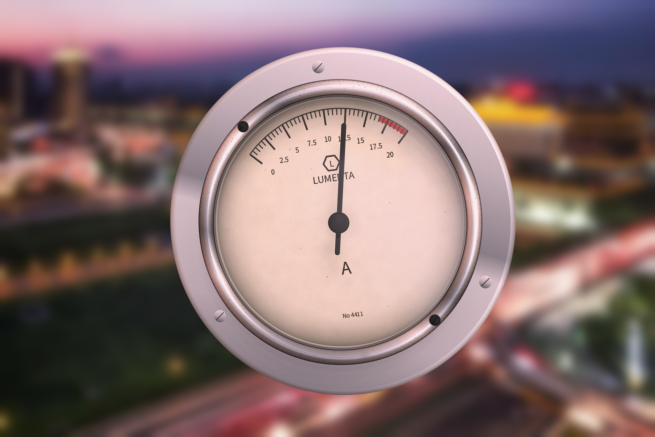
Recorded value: {"value": 12.5, "unit": "A"}
